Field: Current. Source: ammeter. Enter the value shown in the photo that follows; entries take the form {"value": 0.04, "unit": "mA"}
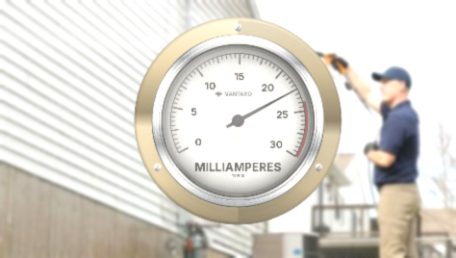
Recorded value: {"value": 22.5, "unit": "mA"}
